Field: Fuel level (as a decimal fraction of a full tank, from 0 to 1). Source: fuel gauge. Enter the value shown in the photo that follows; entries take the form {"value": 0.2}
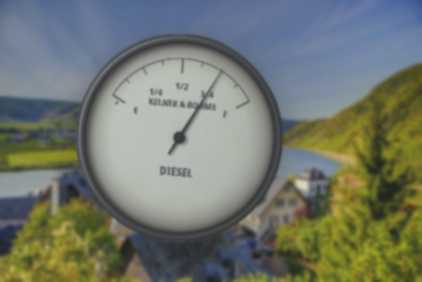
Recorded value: {"value": 0.75}
